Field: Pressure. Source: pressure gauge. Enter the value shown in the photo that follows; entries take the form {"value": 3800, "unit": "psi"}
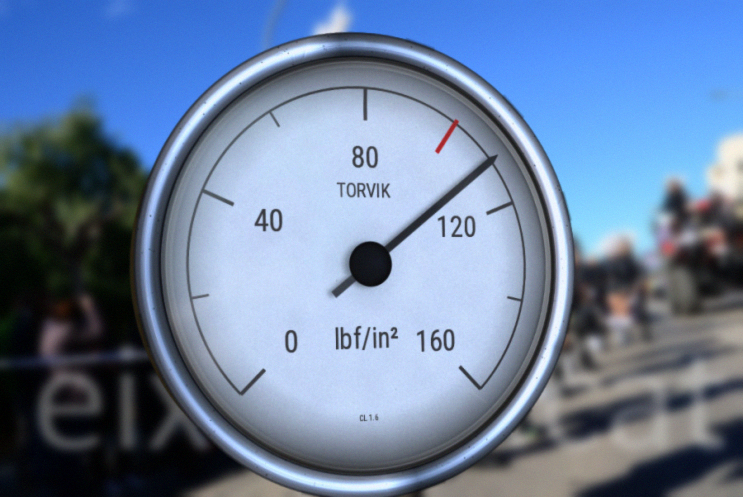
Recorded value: {"value": 110, "unit": "psi"}
